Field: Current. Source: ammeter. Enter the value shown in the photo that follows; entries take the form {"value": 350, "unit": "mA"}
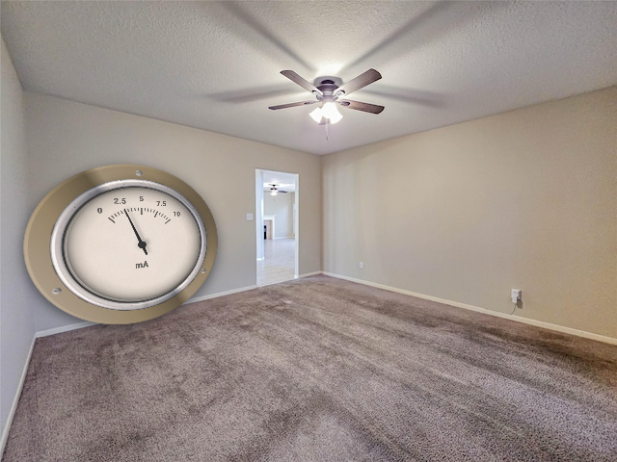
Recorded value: {"value": 2.5, "unit": "mA"}
